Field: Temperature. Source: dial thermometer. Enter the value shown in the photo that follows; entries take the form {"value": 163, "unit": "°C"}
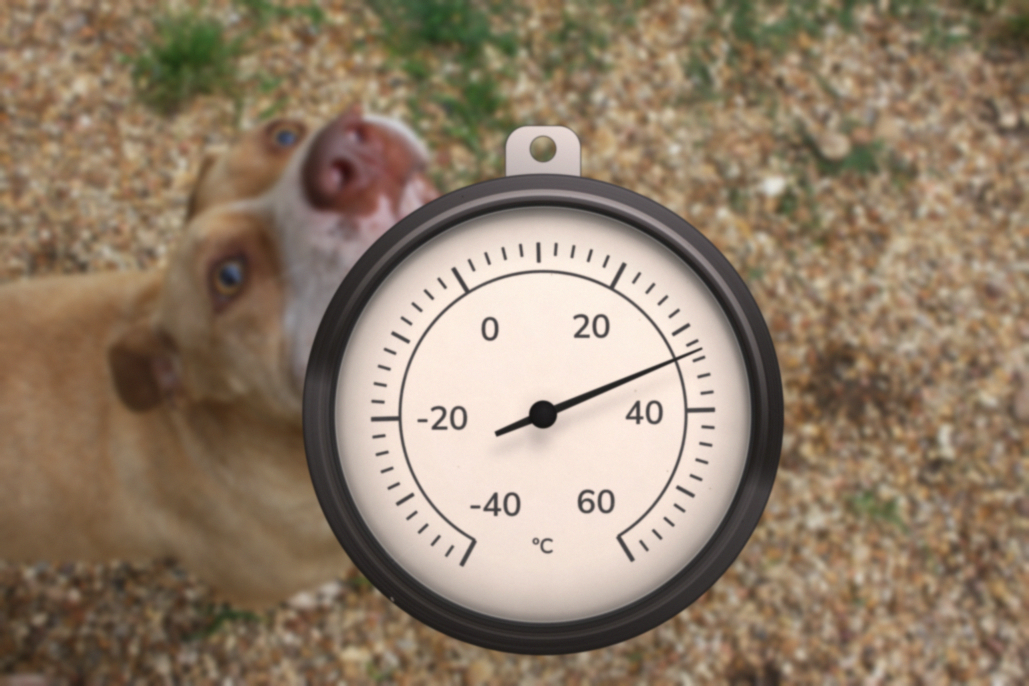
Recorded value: {"value": 33, "unit": "°C"}
